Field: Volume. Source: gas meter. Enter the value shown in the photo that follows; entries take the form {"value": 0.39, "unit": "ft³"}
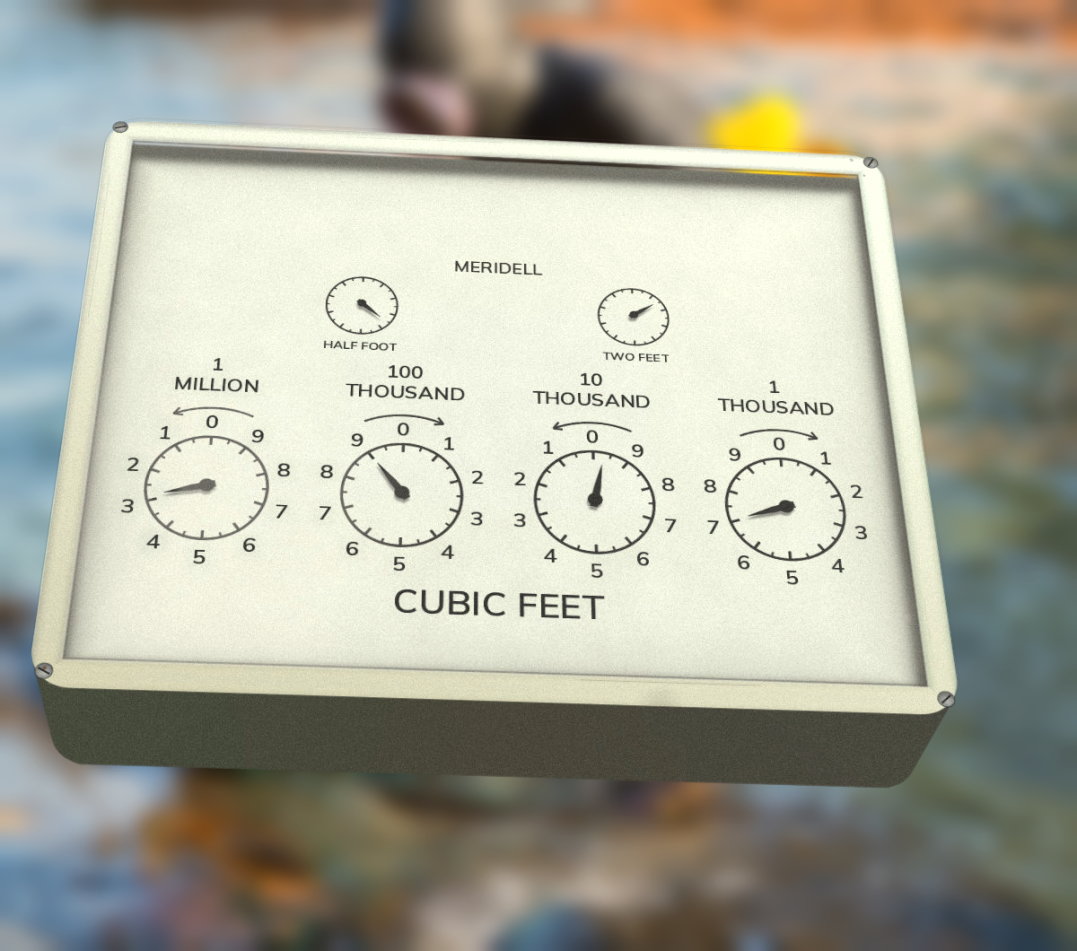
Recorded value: {"value": 289700, "unit": "ft³"}
